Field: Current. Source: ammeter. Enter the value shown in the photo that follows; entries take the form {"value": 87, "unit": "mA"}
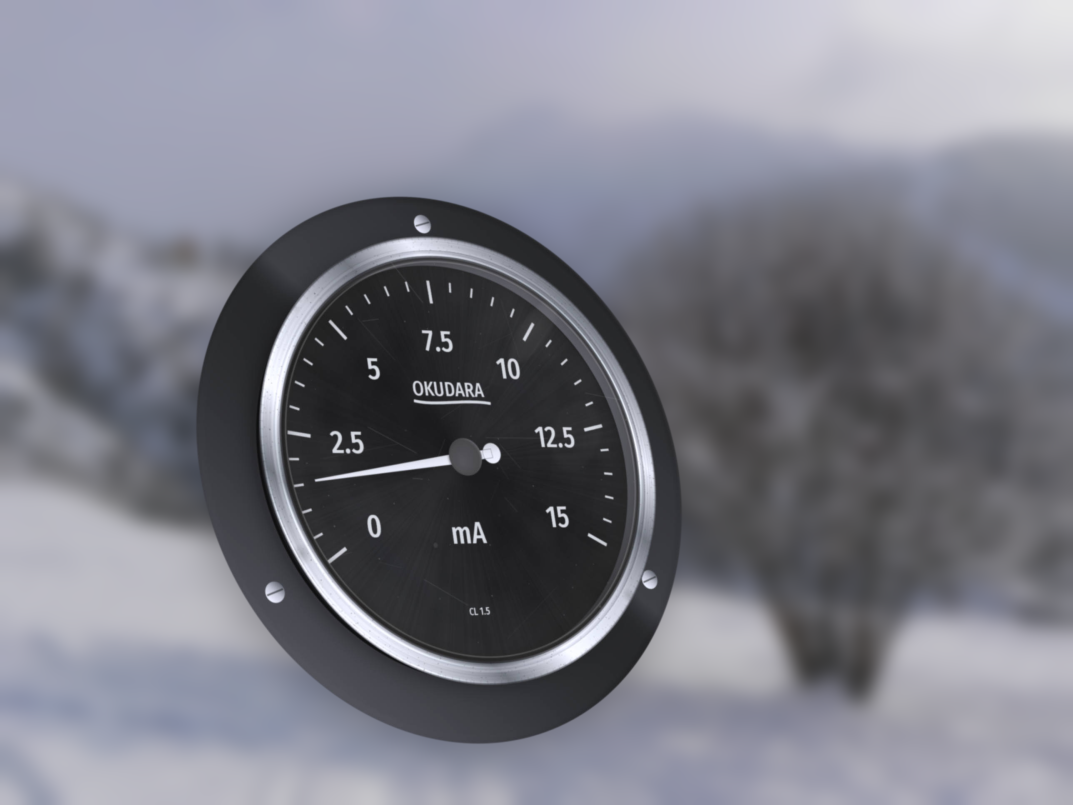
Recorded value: {"value": 1.5, "unit": "mA"}
